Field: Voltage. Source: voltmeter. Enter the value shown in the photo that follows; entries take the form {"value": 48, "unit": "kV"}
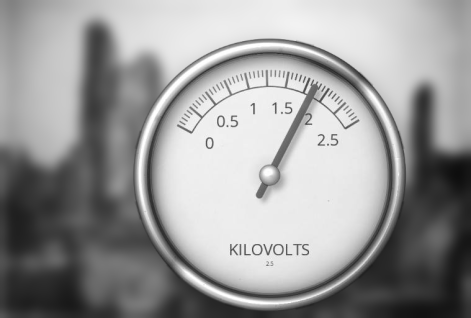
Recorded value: {"value": 1.85, "unit": "kV"}
